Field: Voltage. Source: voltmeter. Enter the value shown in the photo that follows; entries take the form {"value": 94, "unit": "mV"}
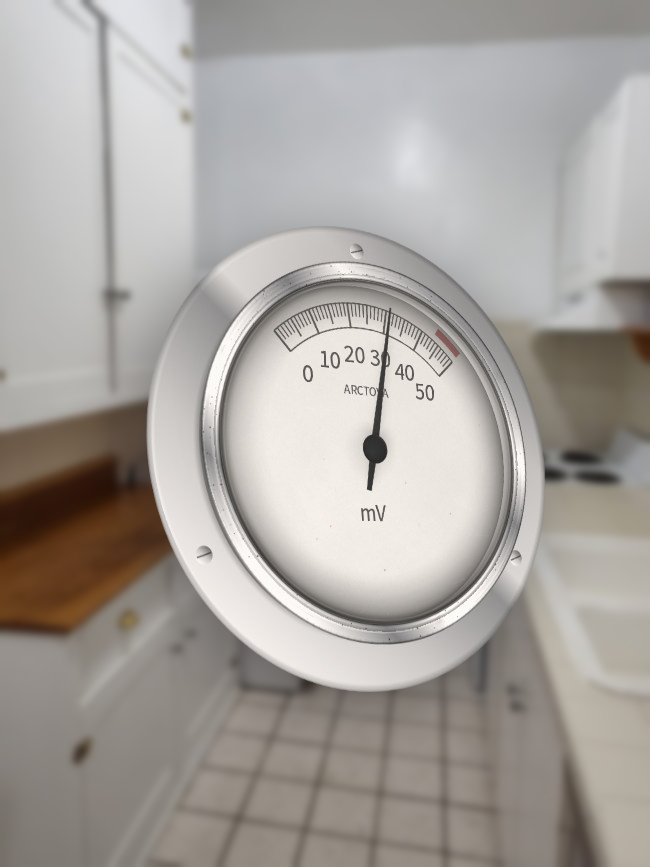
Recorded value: {"value": 30, "unit": "mV"}
